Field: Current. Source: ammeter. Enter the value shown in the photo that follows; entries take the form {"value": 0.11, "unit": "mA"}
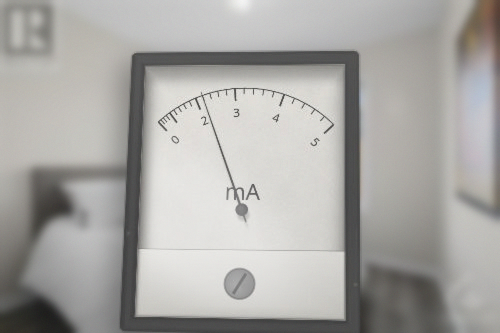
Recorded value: {"value": 2.2, "unit": "mA"}
